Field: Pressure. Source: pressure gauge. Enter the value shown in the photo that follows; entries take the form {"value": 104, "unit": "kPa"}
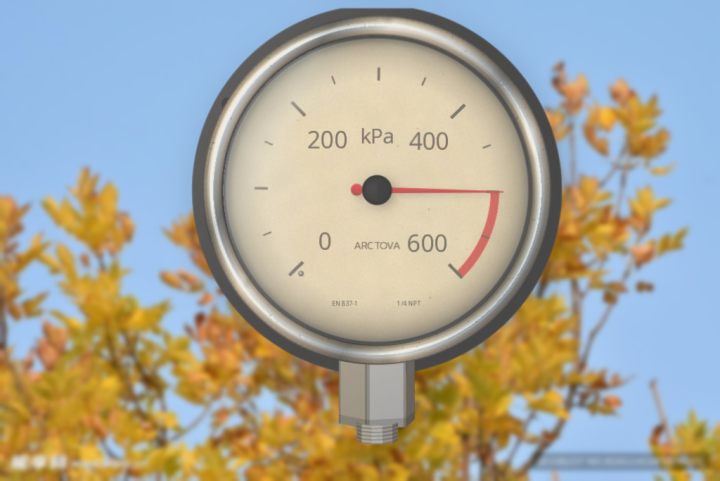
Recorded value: {"value": 500, "unit": "kPa"}
